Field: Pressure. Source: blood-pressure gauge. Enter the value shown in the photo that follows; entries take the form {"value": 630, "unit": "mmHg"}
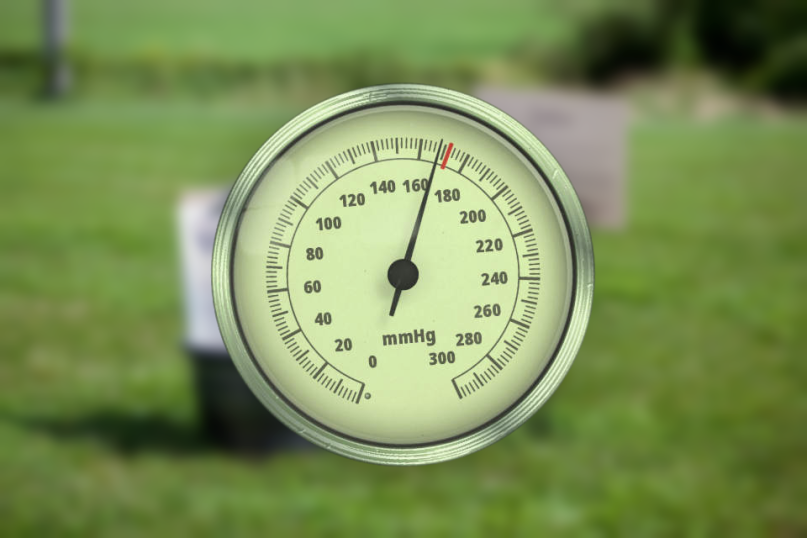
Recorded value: {"value": 168, "unit": "mmHg"}
